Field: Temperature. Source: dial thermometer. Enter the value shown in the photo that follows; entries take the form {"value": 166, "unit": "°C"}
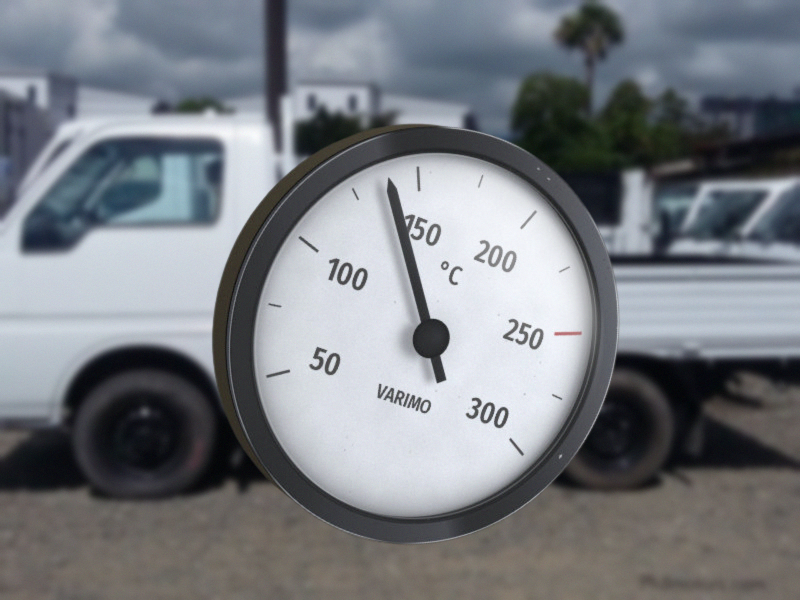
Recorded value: {"value": 137.5, "unit": "°C"}
